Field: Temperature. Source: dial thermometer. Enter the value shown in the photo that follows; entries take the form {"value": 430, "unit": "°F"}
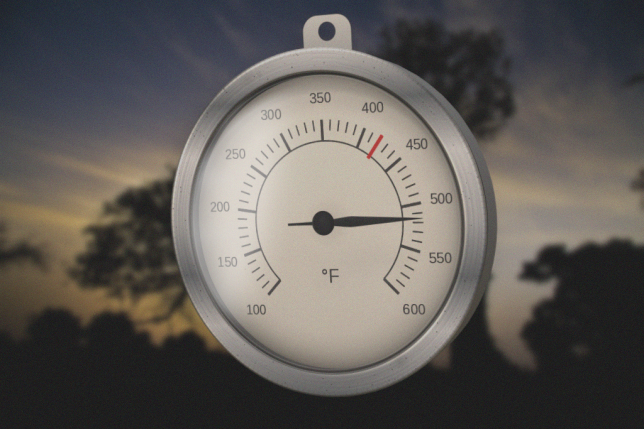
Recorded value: {"value": 515, "unit": "°F"}
